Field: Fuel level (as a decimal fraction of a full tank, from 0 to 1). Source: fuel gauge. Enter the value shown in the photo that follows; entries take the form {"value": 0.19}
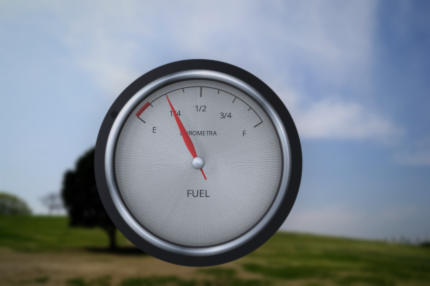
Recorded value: {"value": 0.25}
